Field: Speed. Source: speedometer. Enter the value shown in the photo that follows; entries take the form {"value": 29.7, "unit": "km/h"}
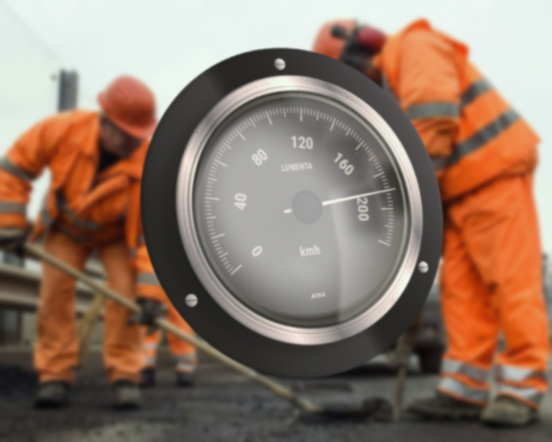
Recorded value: {"value": 190, "unit": "km/h"}
